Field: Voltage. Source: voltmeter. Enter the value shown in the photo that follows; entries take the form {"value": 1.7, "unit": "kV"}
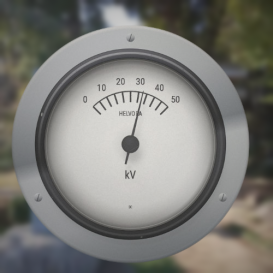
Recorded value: {"value": 32.5, "unit": "kV"}
